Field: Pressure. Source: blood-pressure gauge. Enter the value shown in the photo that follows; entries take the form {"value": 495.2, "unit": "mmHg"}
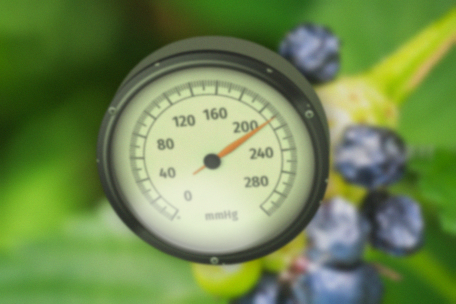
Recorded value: {"value": 210, "unit": "mmHg"}
